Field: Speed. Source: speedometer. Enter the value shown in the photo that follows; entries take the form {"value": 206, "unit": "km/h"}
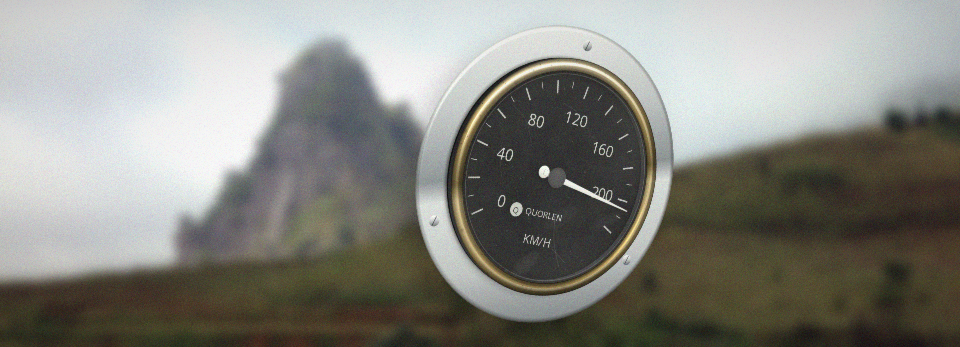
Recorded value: {"value": 205, "unit": "km/h"}
